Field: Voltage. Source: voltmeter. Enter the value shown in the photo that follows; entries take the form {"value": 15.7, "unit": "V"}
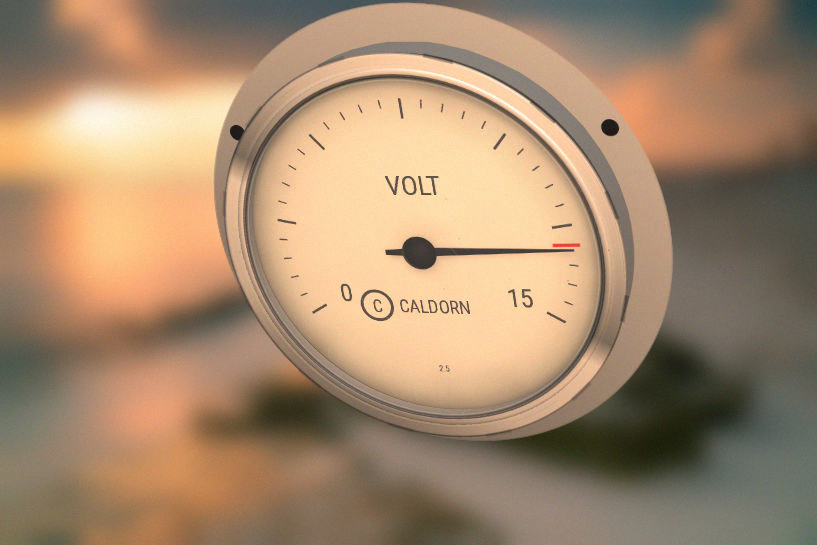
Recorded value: {"value": 13, "unit": "V"}
